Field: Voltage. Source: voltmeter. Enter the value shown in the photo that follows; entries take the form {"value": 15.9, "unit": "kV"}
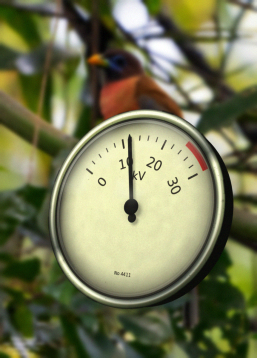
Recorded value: {"value": 12, "unit": "kV"}
